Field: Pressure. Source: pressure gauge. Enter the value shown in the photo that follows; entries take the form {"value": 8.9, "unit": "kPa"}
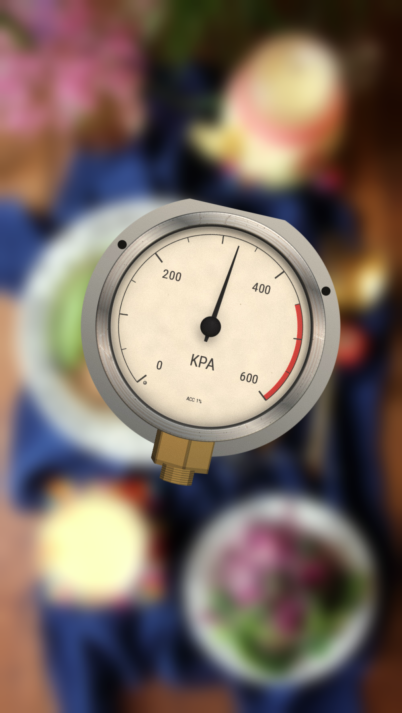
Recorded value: {"value": 325, "unit": "kPa"}
